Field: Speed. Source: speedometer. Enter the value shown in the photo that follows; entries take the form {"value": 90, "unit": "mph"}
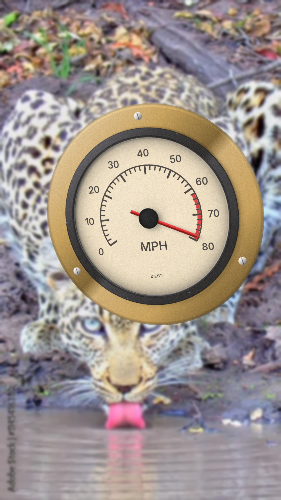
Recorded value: {"value": 78, "unit": "mph"}
